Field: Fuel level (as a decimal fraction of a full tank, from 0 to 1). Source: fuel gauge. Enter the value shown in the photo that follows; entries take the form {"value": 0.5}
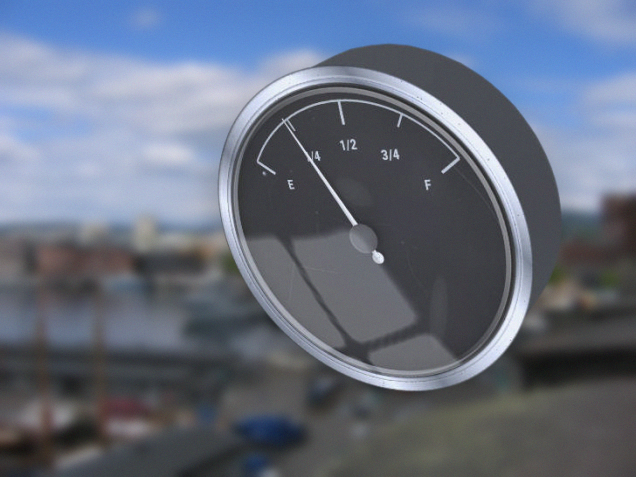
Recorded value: {"value": 0.25}
